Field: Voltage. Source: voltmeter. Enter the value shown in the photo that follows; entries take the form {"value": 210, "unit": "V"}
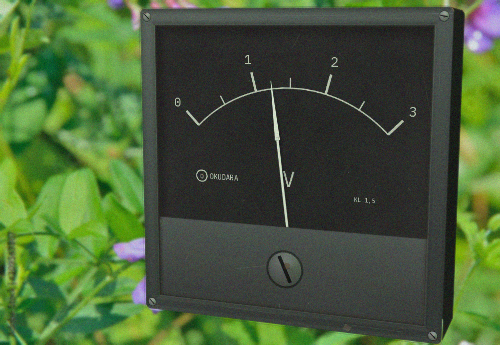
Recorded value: {"value": 1.25, "unit": "V"}
